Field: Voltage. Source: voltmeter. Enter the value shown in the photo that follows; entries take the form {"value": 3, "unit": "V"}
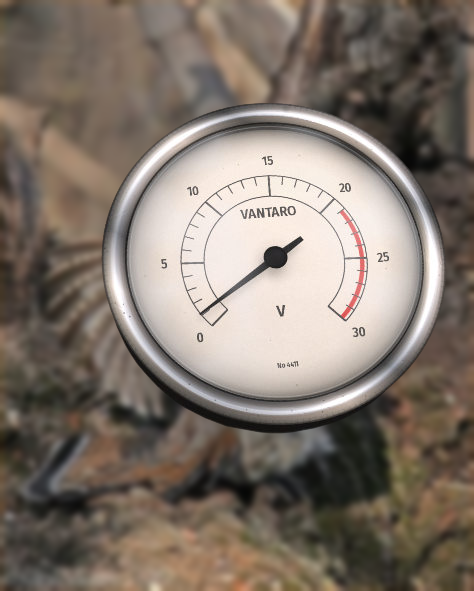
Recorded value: {"value": 1, "unit": "V"}
